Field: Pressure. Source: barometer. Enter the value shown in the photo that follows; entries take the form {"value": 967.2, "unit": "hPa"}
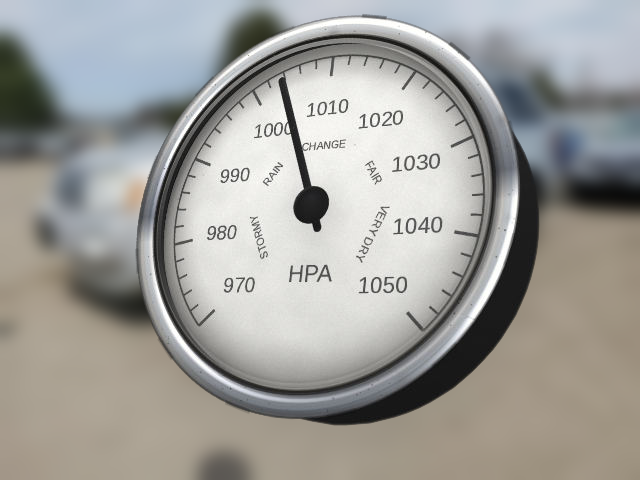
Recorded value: {"value": 1004, "unit": "hPa"}
